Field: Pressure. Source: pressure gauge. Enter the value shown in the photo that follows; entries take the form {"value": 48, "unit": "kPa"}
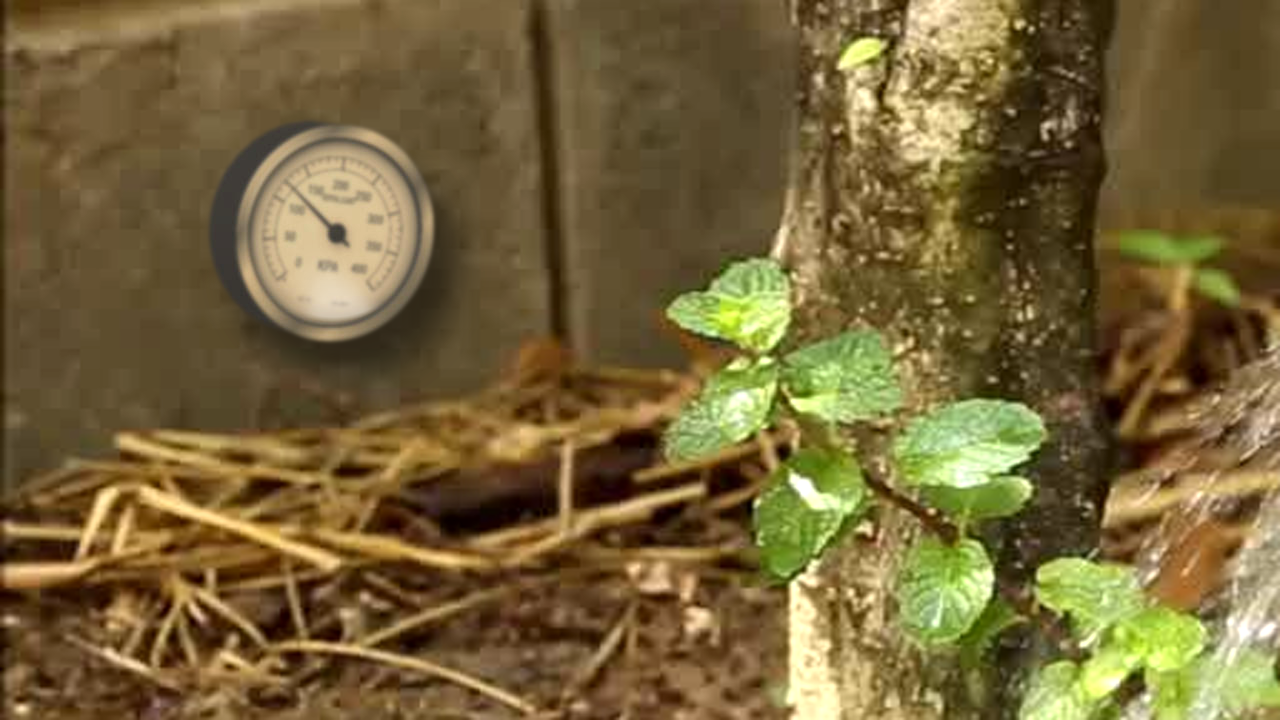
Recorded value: {"value": 120, "unit": "kPa"}
